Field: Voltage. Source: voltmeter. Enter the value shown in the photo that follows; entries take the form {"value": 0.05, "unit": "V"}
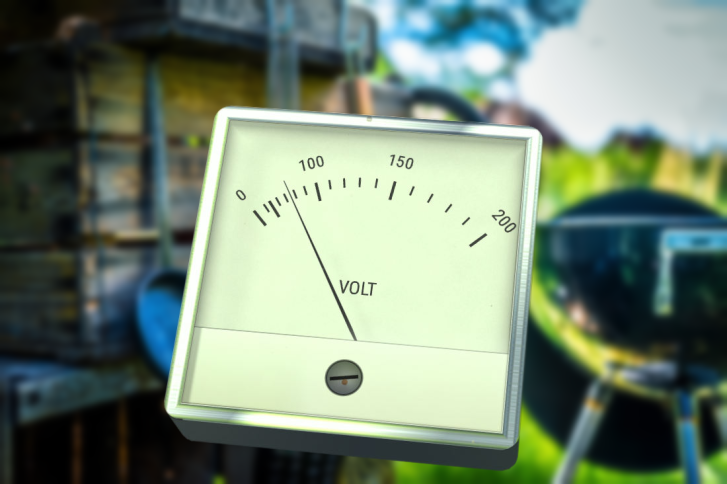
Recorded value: {"value": 75, "unit": "V"}
